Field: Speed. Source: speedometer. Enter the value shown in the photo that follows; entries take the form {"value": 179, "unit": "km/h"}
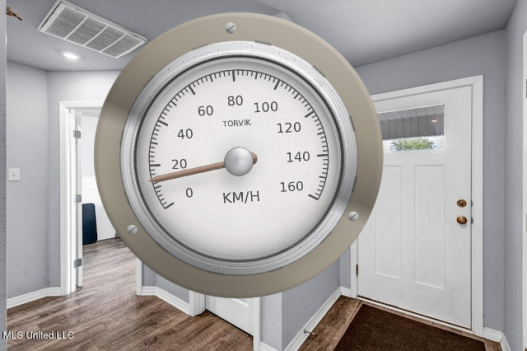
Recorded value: {"value": 14, "unit": "km/h"}
